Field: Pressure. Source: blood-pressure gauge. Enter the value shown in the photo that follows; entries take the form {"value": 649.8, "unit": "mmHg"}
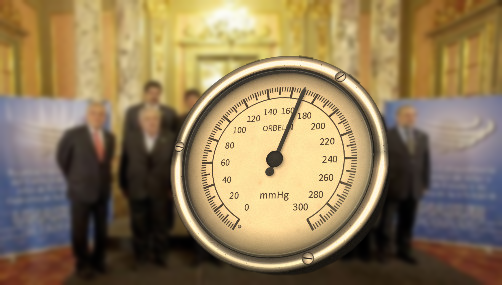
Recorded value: {"value": 170, "unit": "mmHg"}
